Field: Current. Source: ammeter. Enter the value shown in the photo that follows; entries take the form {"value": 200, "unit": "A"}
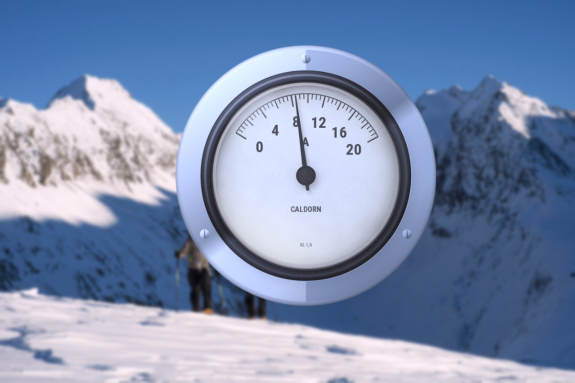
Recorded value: {"value": 8.5, "unit": "A"}
